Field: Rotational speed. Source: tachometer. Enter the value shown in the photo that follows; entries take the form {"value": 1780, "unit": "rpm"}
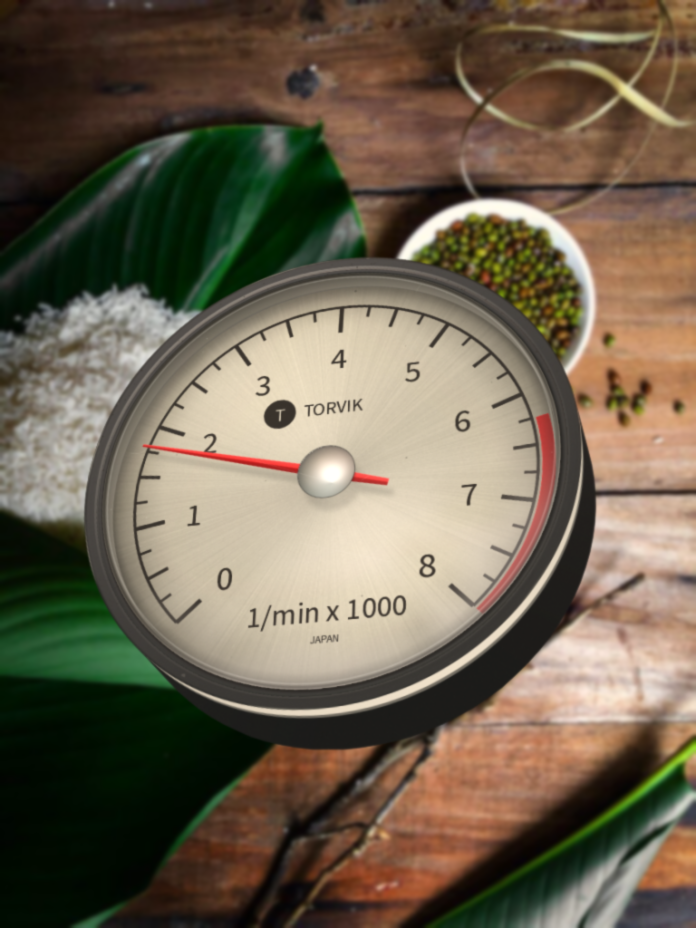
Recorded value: {"value": 1750, "unit": "rpm"}
